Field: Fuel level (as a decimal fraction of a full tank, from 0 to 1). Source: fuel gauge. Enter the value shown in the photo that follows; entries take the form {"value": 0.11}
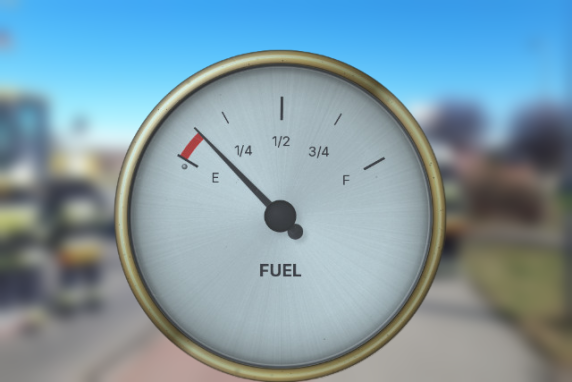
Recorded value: {"value": 0.125}
